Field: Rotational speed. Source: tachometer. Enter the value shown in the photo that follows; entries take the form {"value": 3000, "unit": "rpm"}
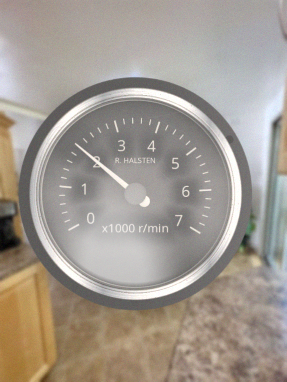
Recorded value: {"value": 2000, "unit": "rpm"}
